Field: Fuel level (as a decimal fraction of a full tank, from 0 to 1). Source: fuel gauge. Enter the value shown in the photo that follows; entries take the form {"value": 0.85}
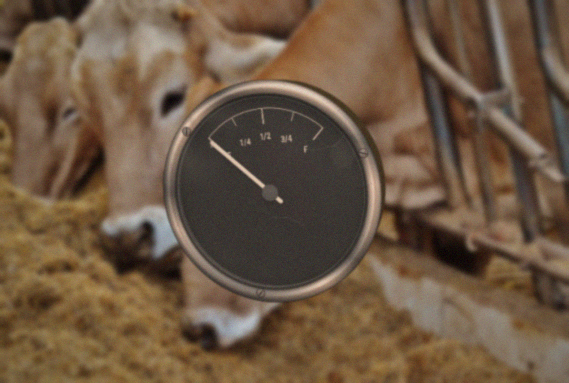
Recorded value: {"value": 0}
